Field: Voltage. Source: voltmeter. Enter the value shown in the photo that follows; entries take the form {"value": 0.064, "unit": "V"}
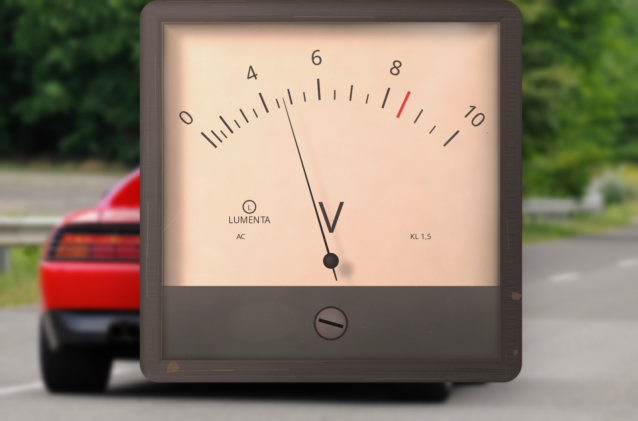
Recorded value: {"value": 4.75, "unit": "V"}
